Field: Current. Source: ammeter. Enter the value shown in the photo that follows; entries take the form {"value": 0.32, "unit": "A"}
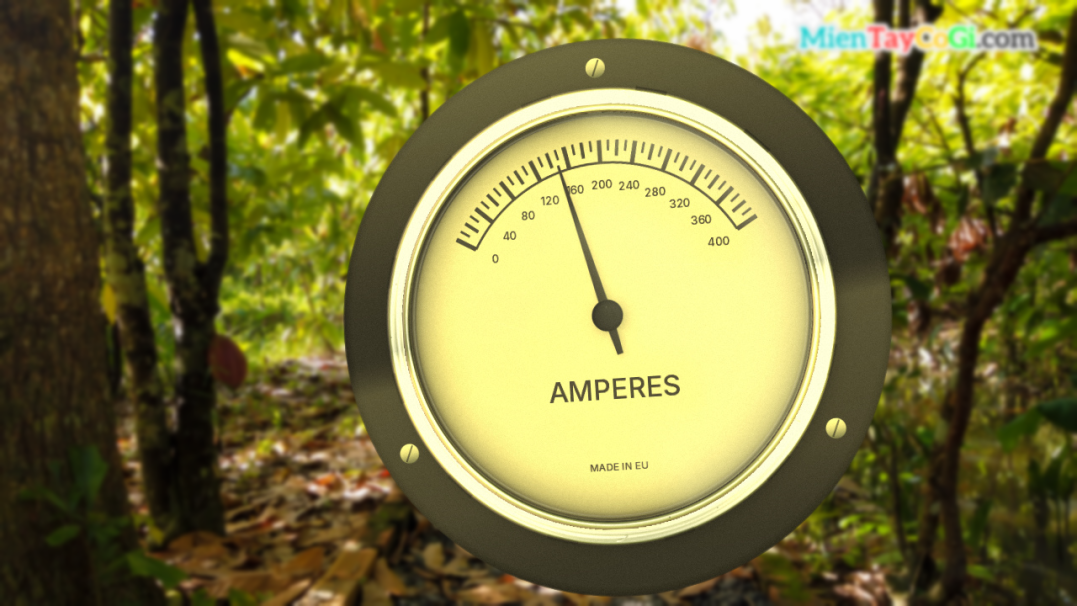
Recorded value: {"value": 150, "unit": "A"}
